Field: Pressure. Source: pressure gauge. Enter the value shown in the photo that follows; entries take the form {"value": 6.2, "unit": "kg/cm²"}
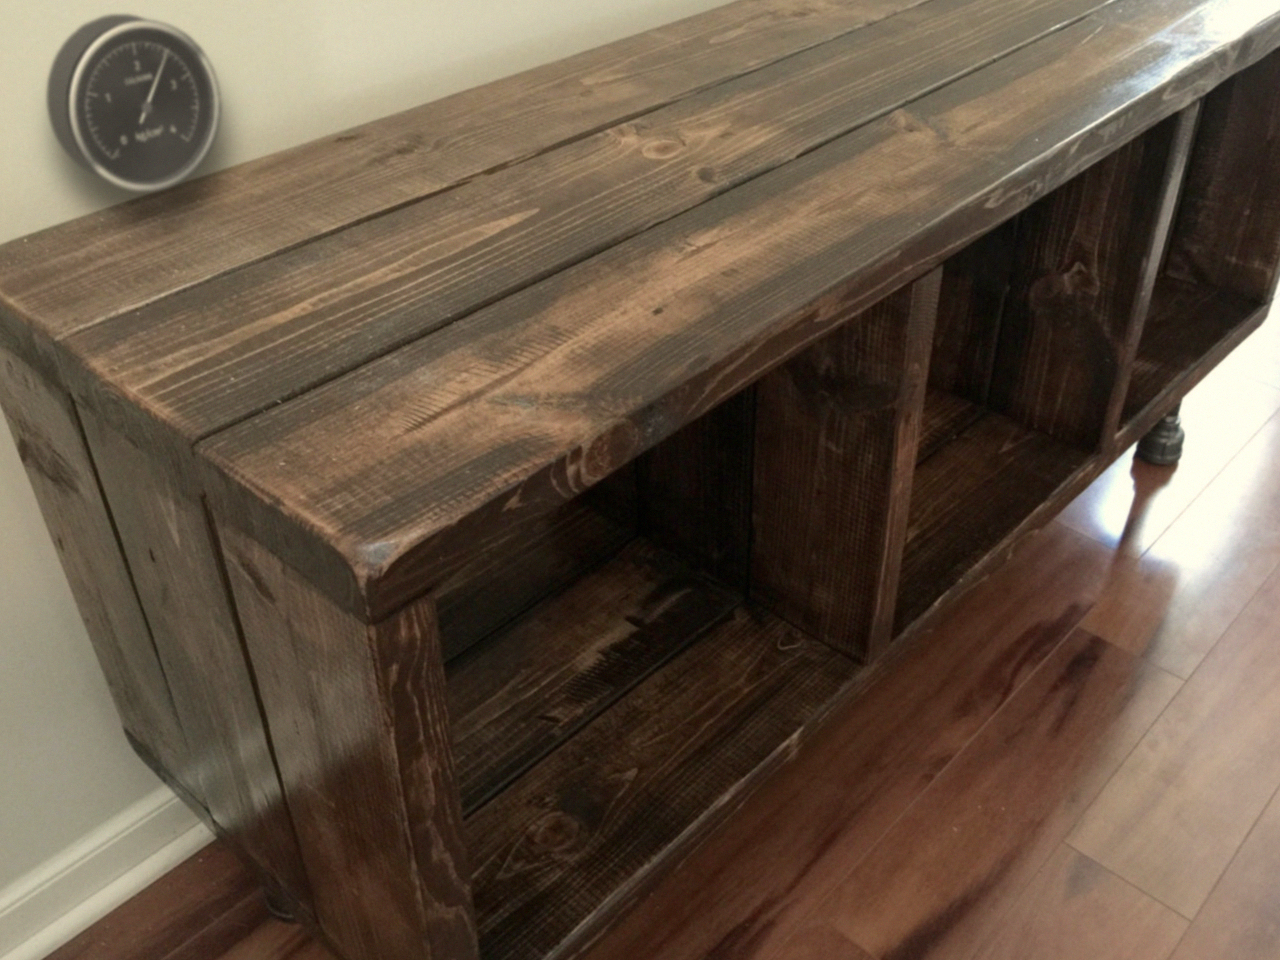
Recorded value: {"value": 2.5, "unit": "kg/cm²"}
